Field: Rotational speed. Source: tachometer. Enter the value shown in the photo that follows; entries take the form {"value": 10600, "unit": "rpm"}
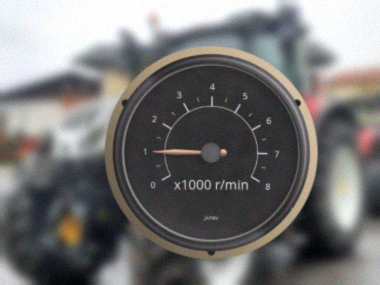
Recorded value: {"value": 1000, "unit": "rpm"}
